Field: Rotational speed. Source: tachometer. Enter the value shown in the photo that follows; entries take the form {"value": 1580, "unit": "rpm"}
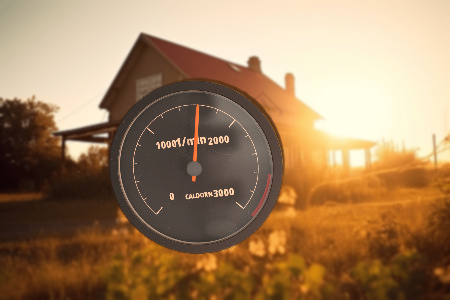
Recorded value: {"value": 1600, "unit": "rpm"}
